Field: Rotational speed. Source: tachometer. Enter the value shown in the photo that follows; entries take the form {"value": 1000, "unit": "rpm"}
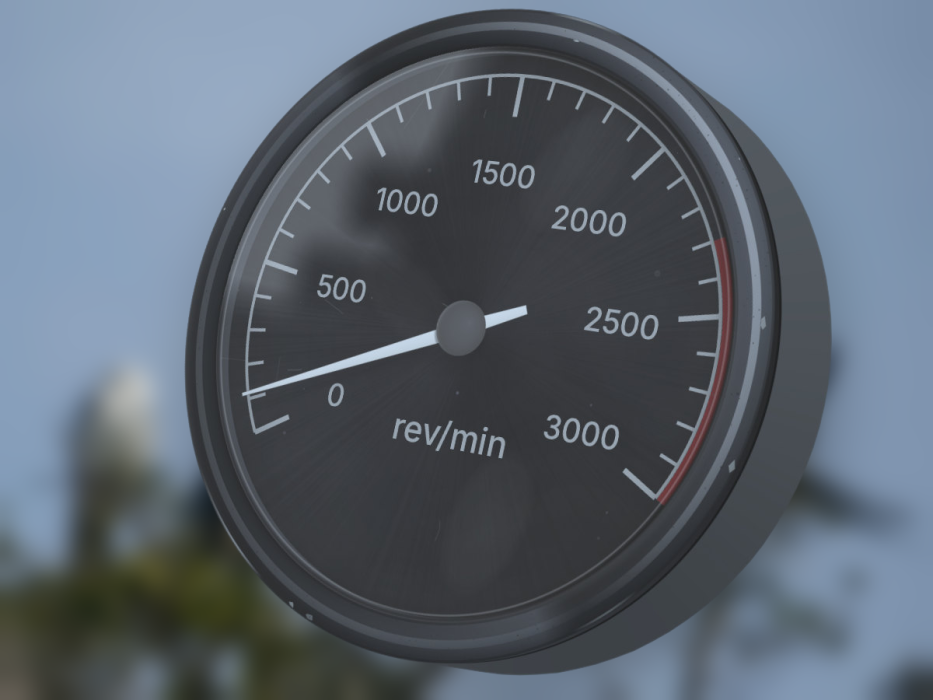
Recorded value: {"value": 100, "unit": "rpm"}
